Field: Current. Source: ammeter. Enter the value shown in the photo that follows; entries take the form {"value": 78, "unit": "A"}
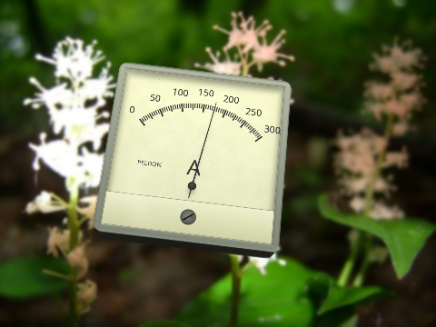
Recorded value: {"value": 175, "unit": "A"}
